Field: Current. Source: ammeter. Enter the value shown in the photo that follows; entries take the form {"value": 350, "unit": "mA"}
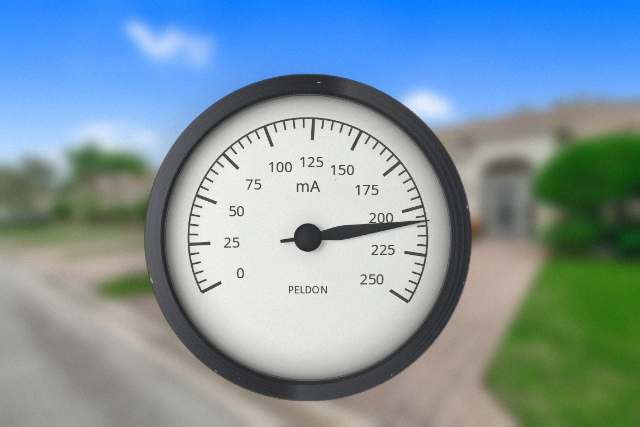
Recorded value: {"value": 207.5, "unit": "mA"}
